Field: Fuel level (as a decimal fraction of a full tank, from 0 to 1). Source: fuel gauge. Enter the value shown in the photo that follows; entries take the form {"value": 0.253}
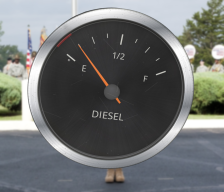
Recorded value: {"value": 0.125}
